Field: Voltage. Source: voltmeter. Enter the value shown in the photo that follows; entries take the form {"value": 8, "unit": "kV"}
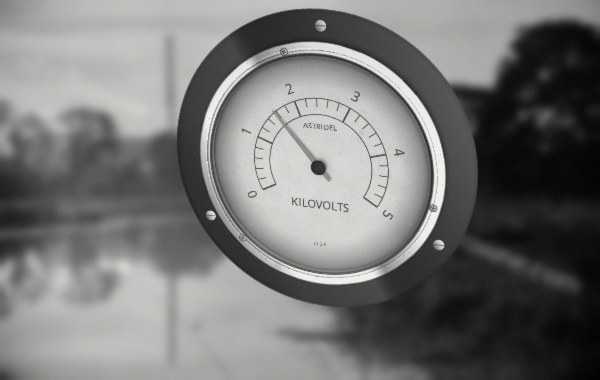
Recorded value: {"value": 1.6, "unit": "kV"}
